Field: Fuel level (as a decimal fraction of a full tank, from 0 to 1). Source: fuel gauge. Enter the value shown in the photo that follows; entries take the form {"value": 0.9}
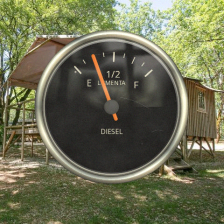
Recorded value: {"value": 0.25}
